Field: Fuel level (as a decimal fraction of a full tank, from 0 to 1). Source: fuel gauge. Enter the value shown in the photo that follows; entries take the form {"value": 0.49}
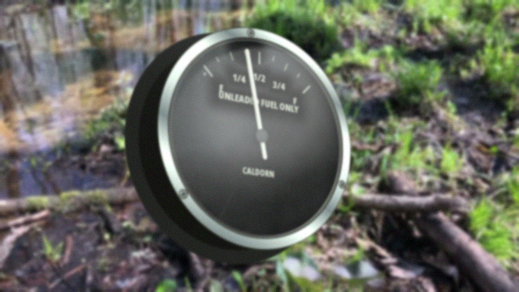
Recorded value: {"value": 0.375}
